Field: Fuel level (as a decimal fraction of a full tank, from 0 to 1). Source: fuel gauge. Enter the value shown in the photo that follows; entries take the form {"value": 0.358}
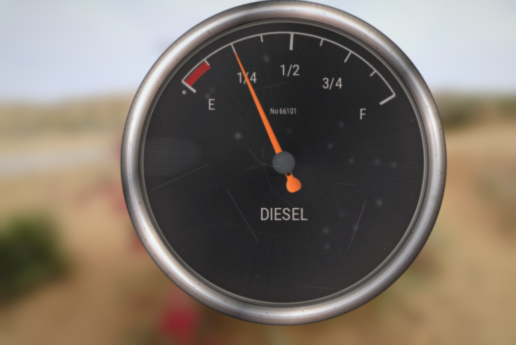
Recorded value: {"value": 0.25}
